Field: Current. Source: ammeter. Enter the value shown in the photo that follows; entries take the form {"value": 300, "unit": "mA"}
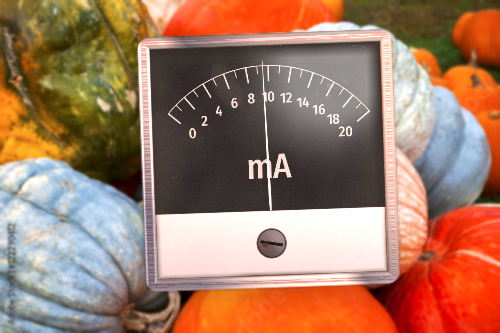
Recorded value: {"value": 9.5, "unit": "mA"}
